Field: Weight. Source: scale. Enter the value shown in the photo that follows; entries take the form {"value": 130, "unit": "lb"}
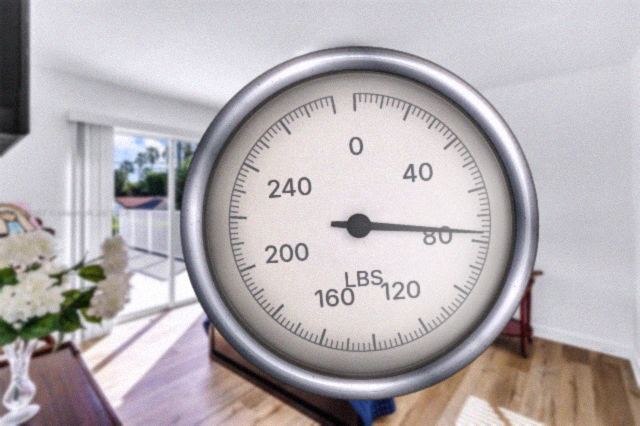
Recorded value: {"value": 76, "unit": "lb"}
